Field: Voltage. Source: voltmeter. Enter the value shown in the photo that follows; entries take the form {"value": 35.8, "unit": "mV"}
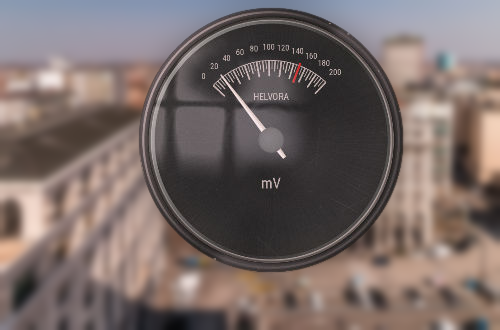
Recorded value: {"value": 20, "unit": "mV"}
